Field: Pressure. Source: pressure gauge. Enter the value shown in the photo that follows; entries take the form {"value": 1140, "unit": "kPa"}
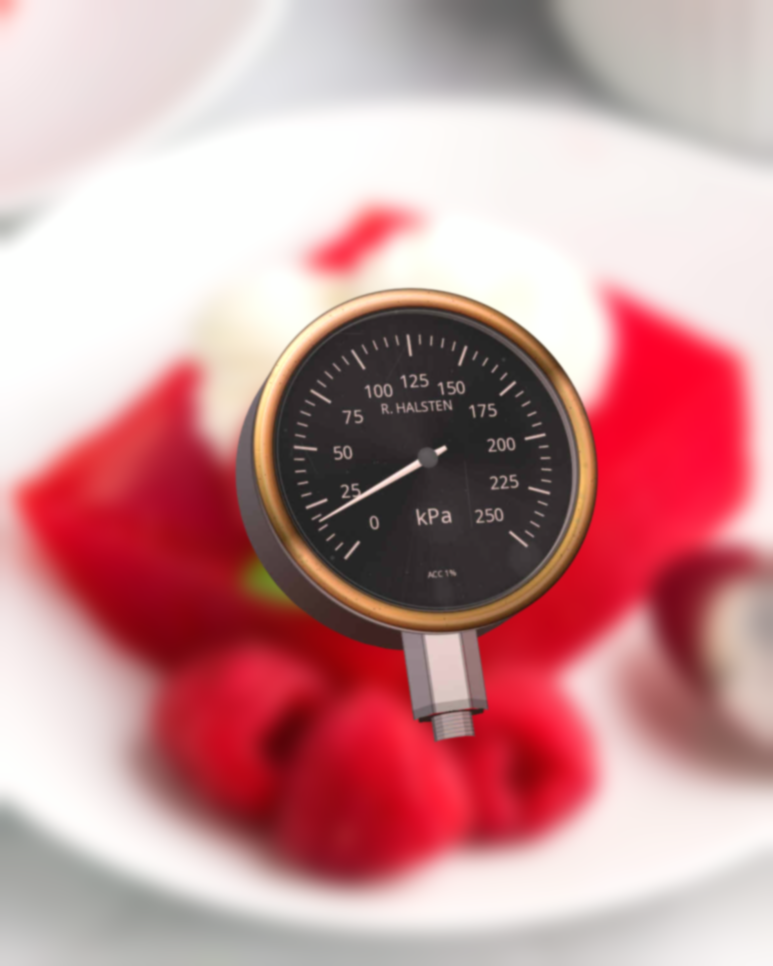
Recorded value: {"value": 17.5, "unit": "kPa"}
